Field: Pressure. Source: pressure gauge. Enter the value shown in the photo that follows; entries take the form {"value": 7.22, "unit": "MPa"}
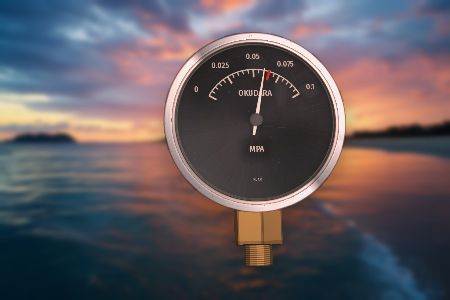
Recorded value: {"value": 0.06, "unit": "MPa"}
